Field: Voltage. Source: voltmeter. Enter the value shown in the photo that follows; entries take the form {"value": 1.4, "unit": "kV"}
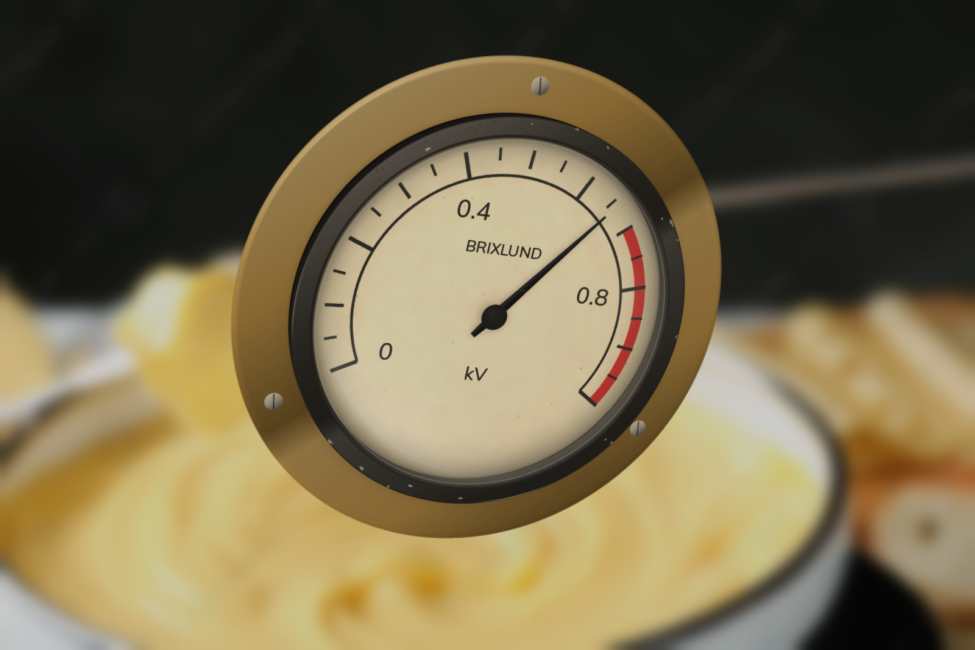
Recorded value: {"value": 0.65, "unit": "kV"}
